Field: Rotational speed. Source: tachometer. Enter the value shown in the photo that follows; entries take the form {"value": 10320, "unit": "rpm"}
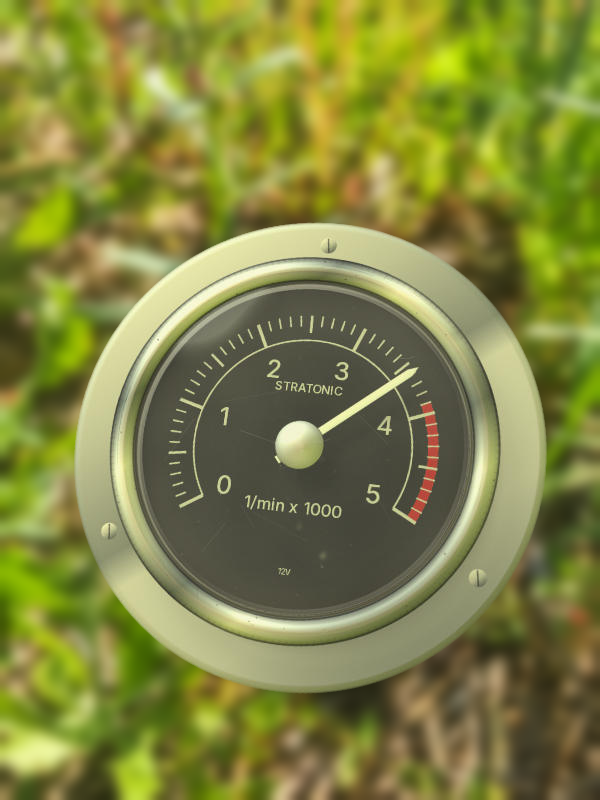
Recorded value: {"value": 3600, "unit": "rpm"}
